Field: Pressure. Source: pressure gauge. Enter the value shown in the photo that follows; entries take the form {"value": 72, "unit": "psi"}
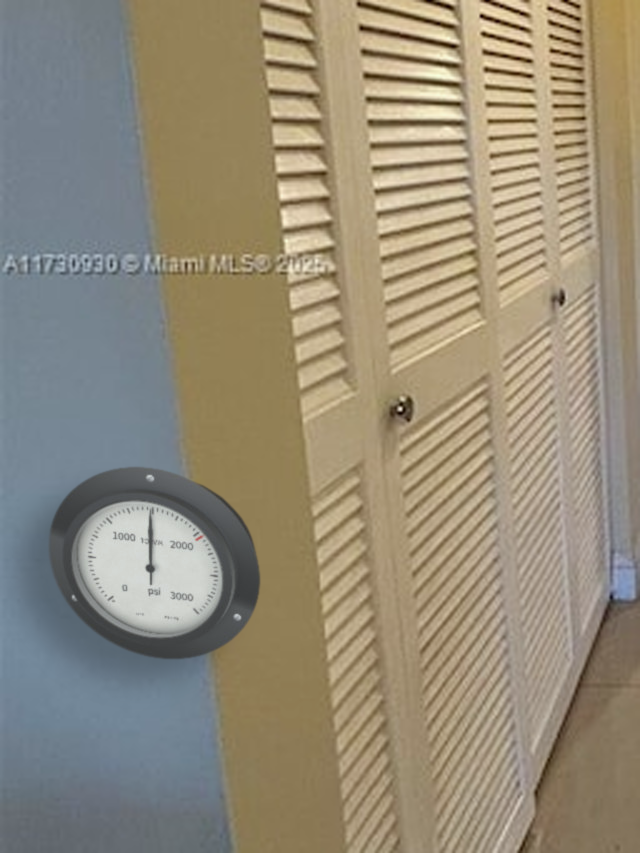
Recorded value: {"value": 1500, "unit": "psi"}
